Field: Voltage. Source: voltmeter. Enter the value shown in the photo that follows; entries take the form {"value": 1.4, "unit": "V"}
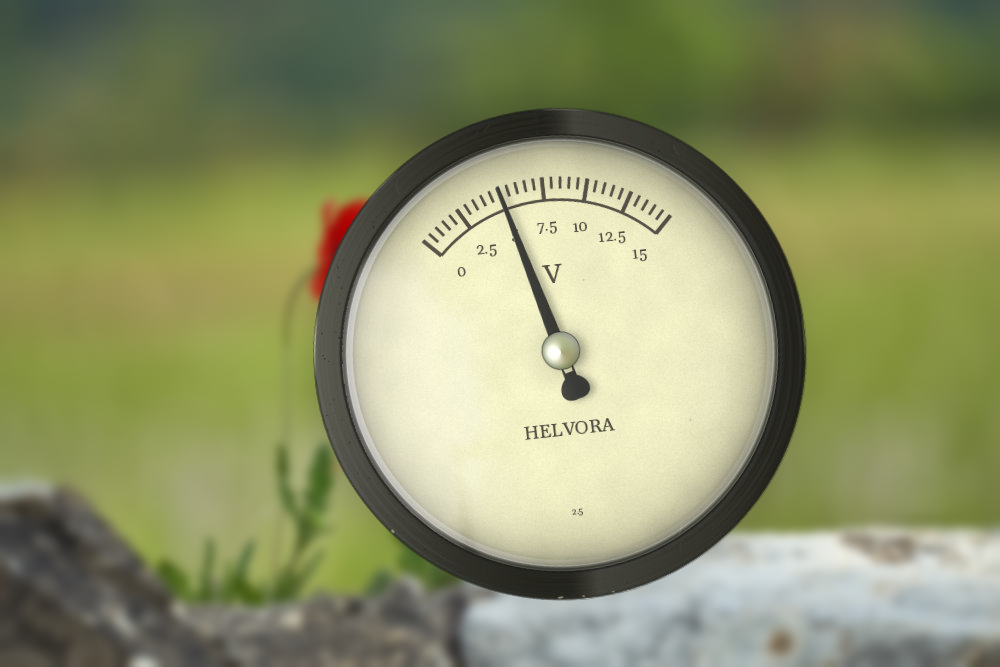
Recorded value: {"value": 5, "unit": "V"}
